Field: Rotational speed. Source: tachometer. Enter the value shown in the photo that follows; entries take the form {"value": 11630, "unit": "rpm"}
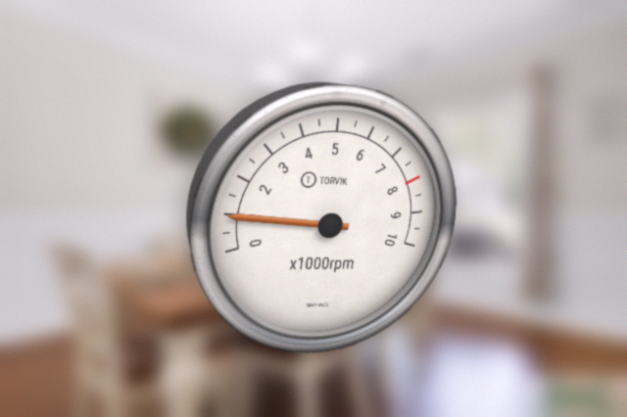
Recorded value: {"value": 1000, "unit": "rpm"}
